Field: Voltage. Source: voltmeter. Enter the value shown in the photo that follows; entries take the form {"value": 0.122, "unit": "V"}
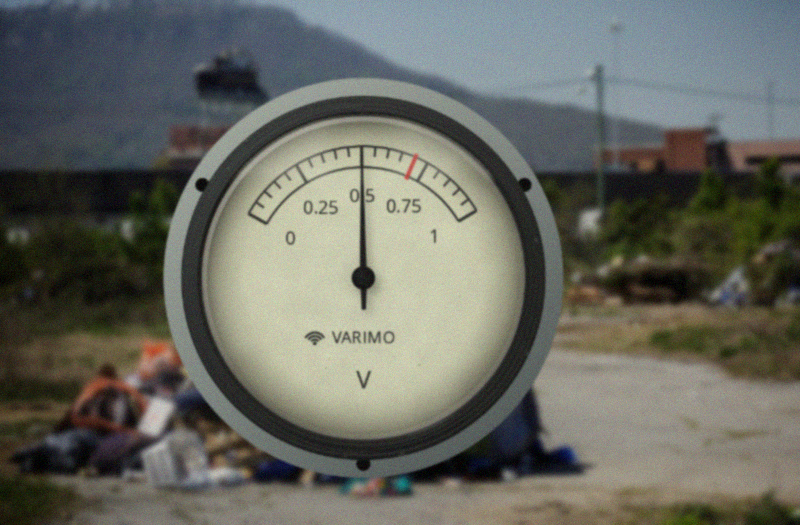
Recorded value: {"value": 0.5, "unit": "V"}
